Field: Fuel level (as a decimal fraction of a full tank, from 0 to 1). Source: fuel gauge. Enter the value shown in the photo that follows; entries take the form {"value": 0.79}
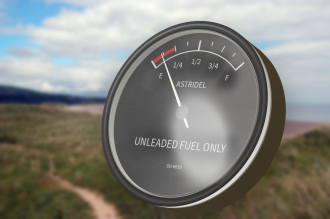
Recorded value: {"value": 0.125}
